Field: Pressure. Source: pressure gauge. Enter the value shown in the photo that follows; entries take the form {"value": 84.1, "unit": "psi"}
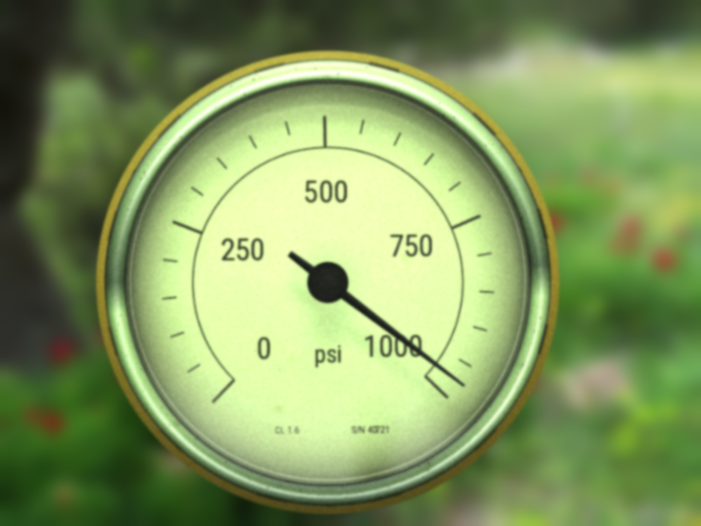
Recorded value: {"value": 975, "unit": "psi"}
